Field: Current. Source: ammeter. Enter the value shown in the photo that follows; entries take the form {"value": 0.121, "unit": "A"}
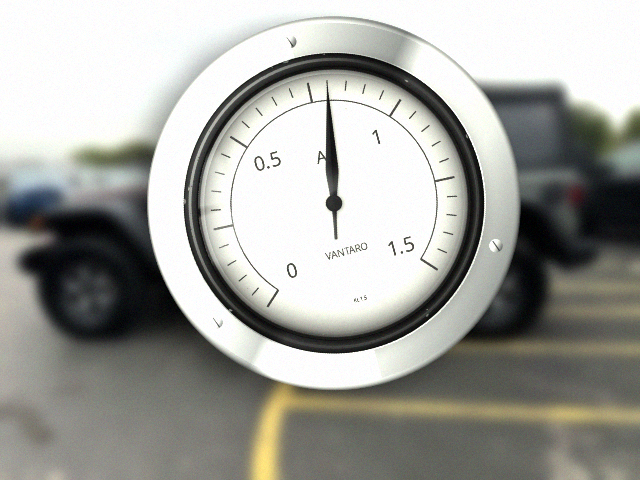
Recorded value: {"value": 0.8, "unit": "A"}
